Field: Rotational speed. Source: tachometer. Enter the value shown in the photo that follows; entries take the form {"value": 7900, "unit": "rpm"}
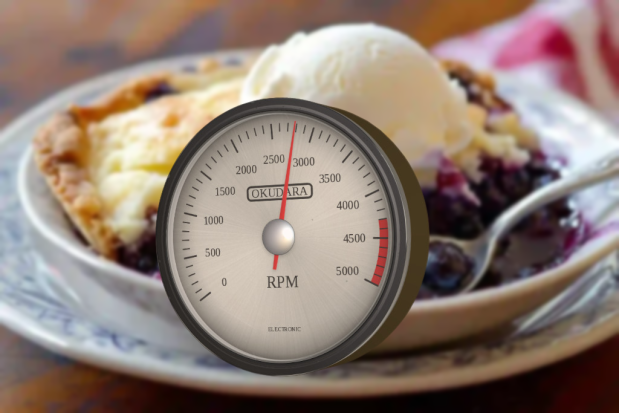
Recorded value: {"value": 2800, "unit": "rpm"}
